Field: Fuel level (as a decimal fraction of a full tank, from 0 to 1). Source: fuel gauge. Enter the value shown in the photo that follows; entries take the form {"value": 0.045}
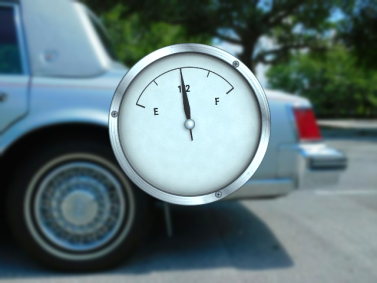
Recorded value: {"value": 0.5}
